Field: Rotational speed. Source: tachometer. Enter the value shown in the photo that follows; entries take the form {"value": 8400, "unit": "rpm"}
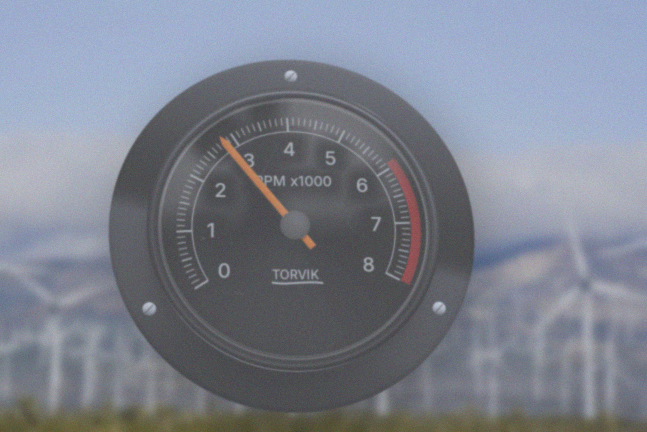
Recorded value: {"value": 2800, "unit": "rpm"}
